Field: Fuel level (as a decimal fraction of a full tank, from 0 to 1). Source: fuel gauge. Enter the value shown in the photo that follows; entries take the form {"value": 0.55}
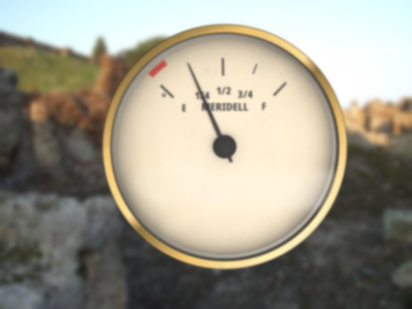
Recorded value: {"value": 0.25}
